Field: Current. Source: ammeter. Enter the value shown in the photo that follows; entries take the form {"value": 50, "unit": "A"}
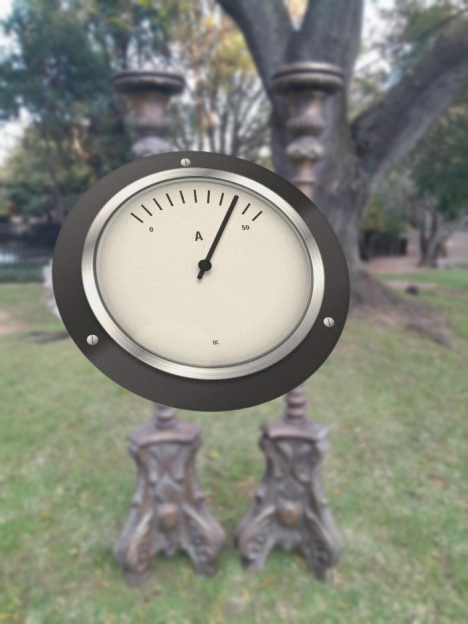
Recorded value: {"value": 40, "unit": "A"}
